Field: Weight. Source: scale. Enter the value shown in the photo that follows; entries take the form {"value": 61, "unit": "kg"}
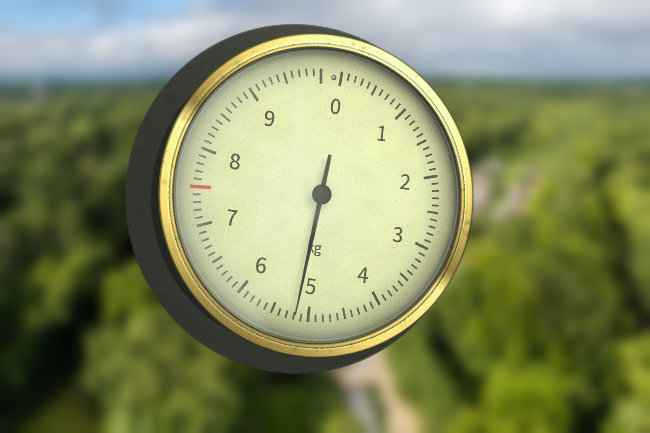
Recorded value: {"value": 5.2, "unit": "kg"}
